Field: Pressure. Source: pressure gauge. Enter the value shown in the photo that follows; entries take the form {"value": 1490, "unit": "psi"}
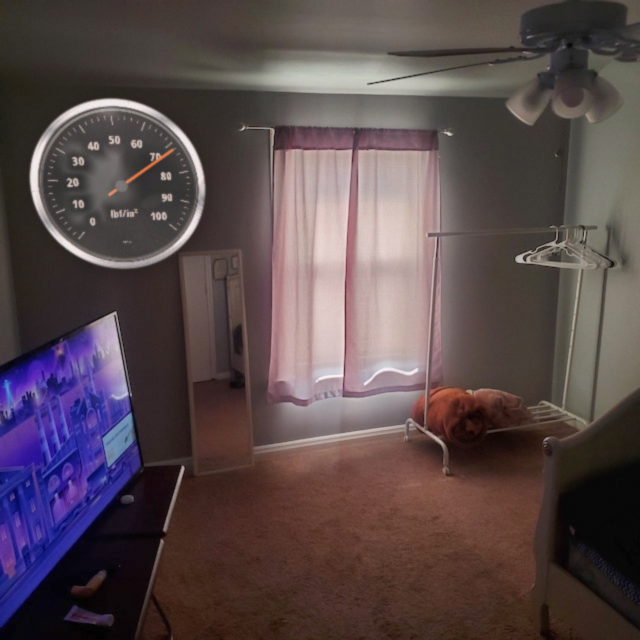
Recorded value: {"value": 72, "unit": "psi"}
